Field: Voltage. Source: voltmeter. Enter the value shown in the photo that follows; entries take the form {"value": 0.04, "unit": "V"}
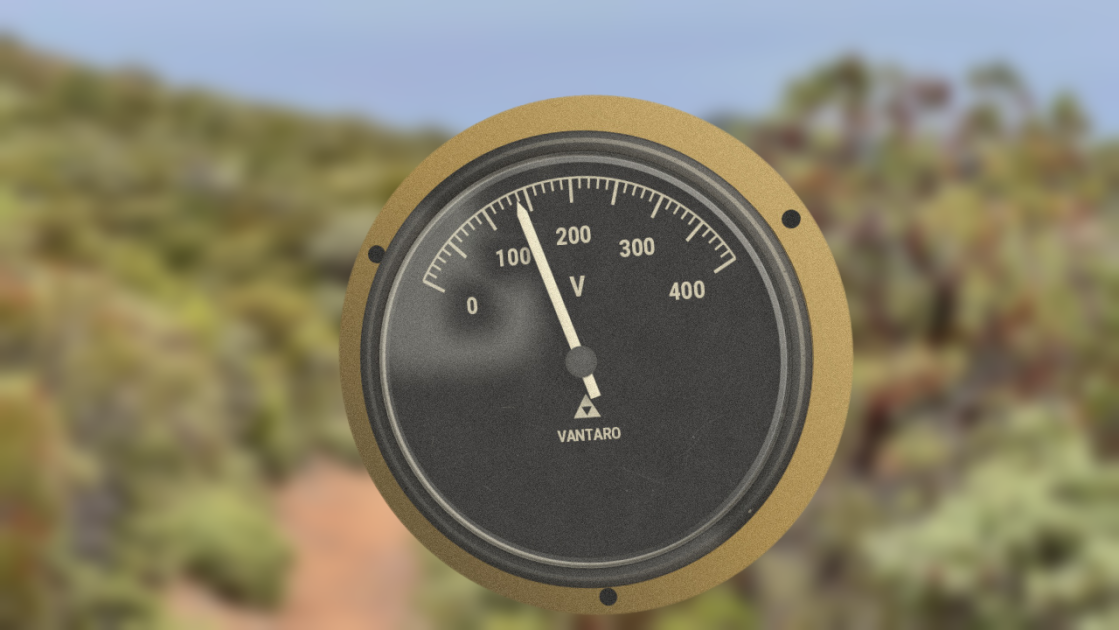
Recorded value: {"value": 140, "unit": "V"}
